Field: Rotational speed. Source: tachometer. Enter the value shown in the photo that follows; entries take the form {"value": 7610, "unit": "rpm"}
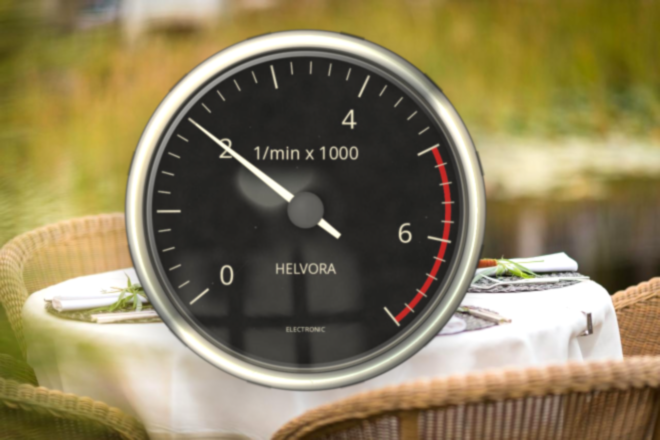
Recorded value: {"value": 2000, "unit": "rpm"}
